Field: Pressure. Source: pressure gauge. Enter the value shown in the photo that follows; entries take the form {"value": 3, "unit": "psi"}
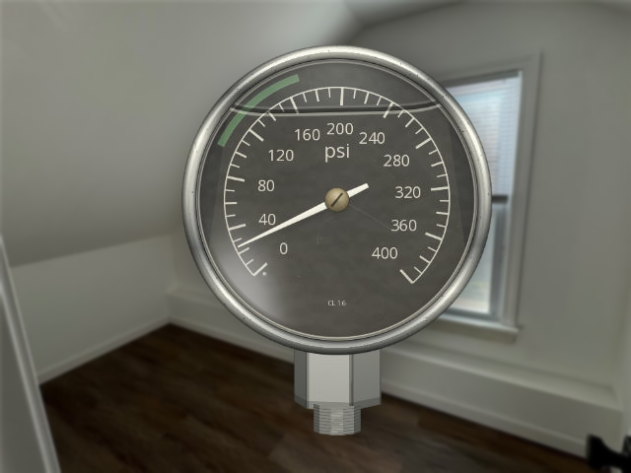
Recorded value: {"value": 25, "unit": "psi"}
